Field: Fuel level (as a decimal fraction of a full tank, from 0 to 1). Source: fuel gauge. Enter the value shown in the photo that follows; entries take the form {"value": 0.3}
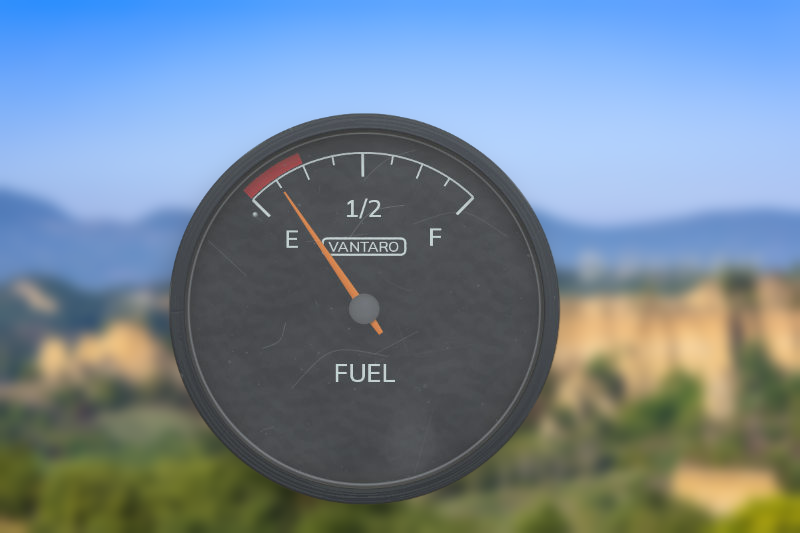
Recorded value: {"value": 0.125}
